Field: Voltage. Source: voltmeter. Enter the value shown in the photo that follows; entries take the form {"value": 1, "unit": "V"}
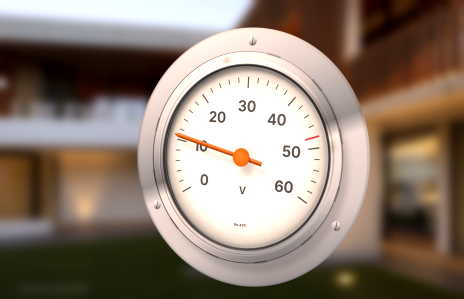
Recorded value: {"value": 11, "unit": "V"}
